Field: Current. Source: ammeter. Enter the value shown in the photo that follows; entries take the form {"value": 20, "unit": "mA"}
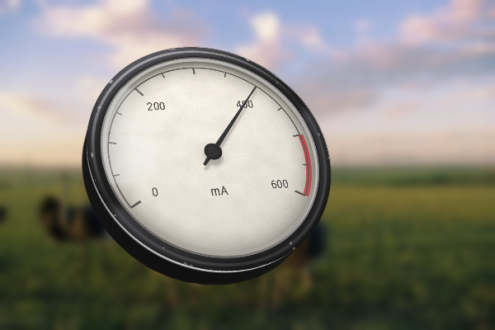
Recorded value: {"value": 400, "unit": "mA"}
